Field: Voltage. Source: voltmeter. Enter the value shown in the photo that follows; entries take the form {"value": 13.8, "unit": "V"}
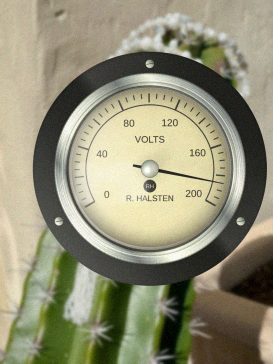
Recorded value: {"value": 185, "unit": "V"}
